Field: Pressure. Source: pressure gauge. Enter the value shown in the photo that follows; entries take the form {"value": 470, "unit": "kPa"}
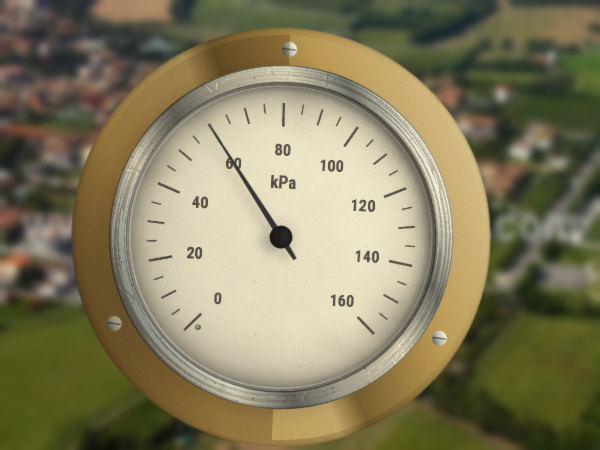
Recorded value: {"value": 60, "unit": "kPa"}
